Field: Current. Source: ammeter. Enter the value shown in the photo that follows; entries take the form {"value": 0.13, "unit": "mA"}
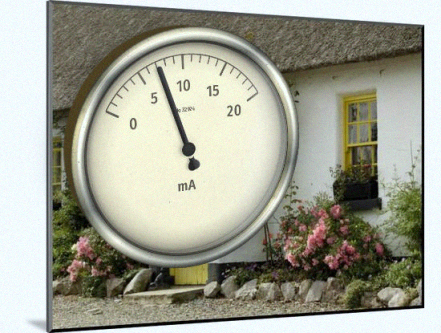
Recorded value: {"value": 7, "unit": "mA"}
